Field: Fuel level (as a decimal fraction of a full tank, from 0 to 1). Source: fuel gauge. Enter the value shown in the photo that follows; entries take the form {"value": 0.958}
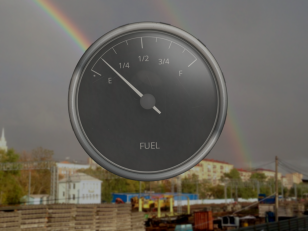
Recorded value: {"value": 0.125}
